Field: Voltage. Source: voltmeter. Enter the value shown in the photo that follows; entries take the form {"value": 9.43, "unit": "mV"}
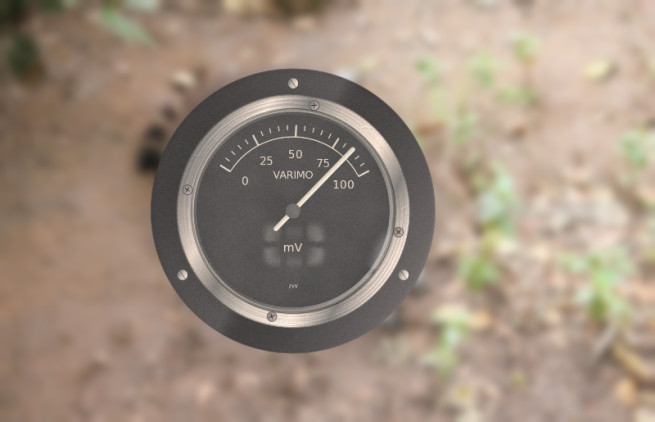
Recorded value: {"value": 85, "unit": "mV"}
